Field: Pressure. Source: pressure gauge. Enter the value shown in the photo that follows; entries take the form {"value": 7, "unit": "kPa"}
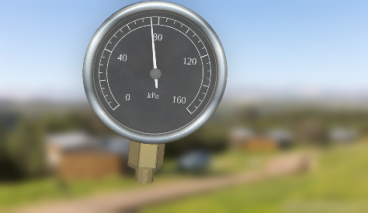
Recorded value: {"value": 75, "unit": "kPa"}
